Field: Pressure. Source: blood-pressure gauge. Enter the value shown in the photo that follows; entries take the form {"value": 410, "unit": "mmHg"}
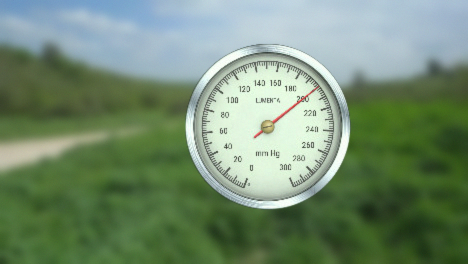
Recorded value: {"value": 200, "unit": "mmHg"}
